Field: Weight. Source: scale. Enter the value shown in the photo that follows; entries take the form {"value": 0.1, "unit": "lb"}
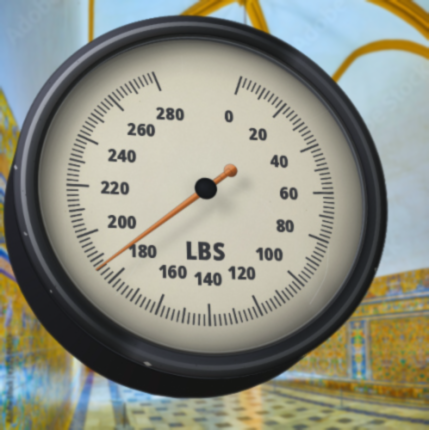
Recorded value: {"value": 186, "unit": "lb"}
